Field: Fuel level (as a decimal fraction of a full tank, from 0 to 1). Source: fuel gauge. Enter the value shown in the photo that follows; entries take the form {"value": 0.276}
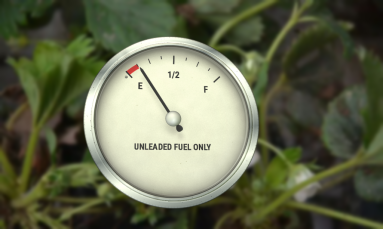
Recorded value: {"value": 0.125}
